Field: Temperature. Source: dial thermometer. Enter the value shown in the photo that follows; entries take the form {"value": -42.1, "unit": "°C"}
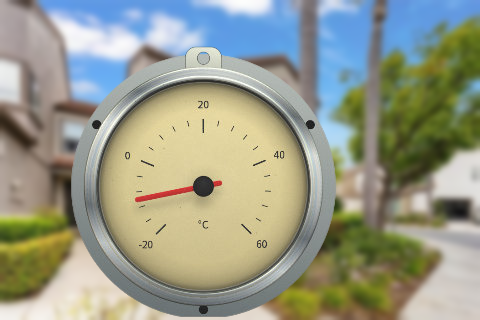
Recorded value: {"value": -10, "unit": "°C"}
